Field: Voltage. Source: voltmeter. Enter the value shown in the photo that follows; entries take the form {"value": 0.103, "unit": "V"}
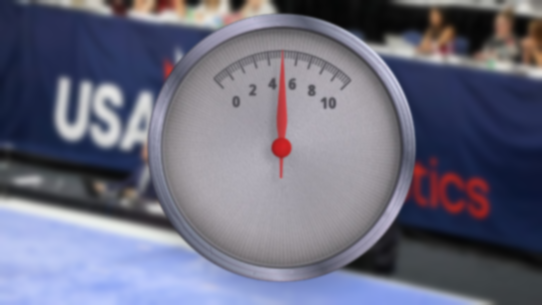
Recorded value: {"value": 5, "unit": "V"}
